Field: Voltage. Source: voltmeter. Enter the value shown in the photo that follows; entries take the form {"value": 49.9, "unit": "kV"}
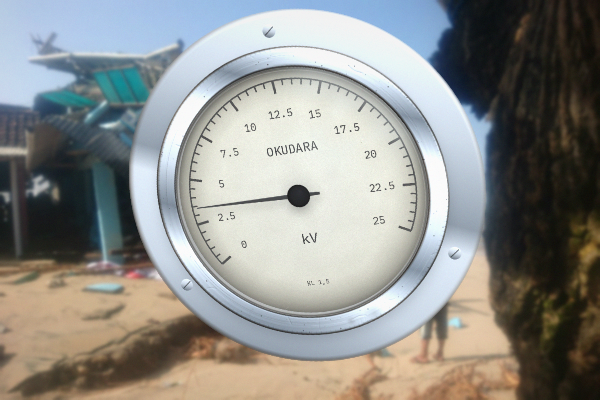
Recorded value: {"value": 3.5, "unit": "kV"}
